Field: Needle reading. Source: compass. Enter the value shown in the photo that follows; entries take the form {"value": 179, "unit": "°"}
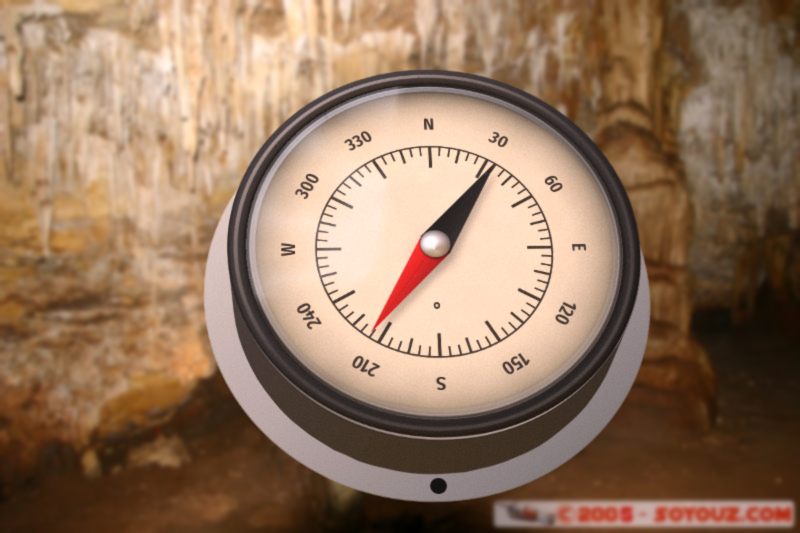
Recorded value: {"value": 215, "unit": "°"}
